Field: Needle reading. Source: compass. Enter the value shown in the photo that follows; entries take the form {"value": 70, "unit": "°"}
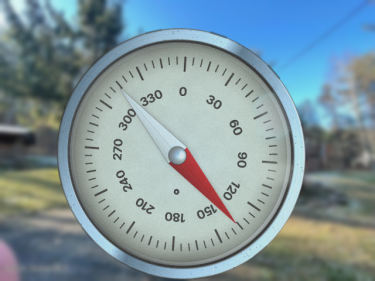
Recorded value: {"value": 135, "unit": "°"}
